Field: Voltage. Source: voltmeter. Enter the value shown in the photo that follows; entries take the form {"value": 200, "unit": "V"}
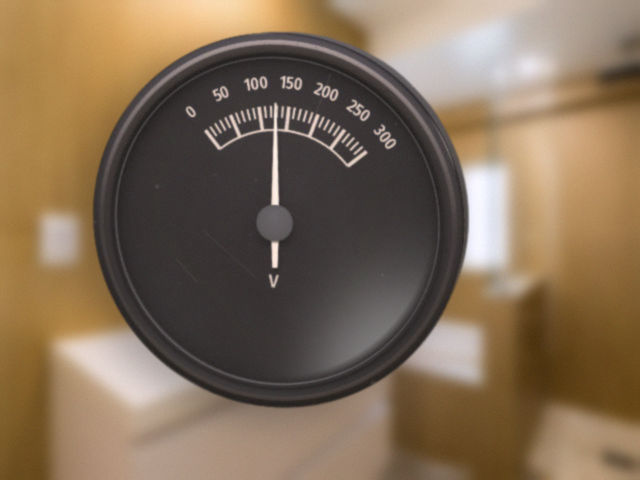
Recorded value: {"value": 130, "unit": "V"}
